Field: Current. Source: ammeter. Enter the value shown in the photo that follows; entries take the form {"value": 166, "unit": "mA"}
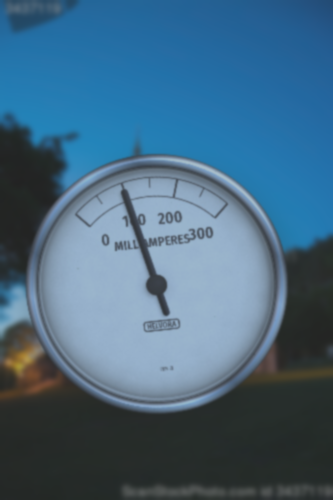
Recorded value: {"value": 100, "unit": "mA"}
